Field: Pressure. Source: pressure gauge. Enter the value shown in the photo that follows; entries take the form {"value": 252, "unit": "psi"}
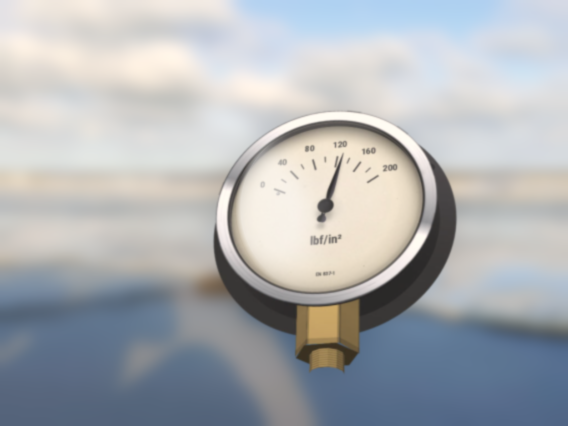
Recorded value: {"value": 130, "unit": "psi"}
